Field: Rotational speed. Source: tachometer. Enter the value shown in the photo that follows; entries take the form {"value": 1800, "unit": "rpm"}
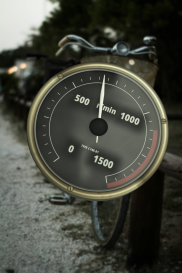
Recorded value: {"value": 675, "unit": "rpm"}
